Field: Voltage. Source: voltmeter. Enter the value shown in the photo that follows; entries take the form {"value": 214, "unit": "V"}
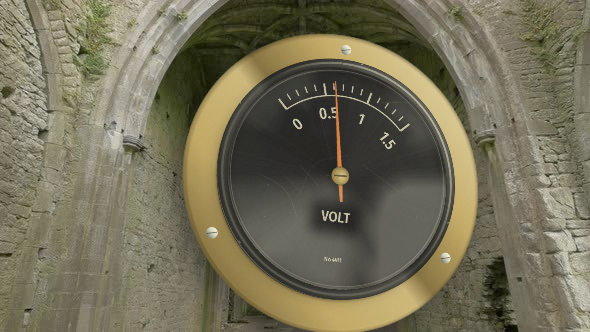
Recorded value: {"value": 0.6, "unit": "V"}
